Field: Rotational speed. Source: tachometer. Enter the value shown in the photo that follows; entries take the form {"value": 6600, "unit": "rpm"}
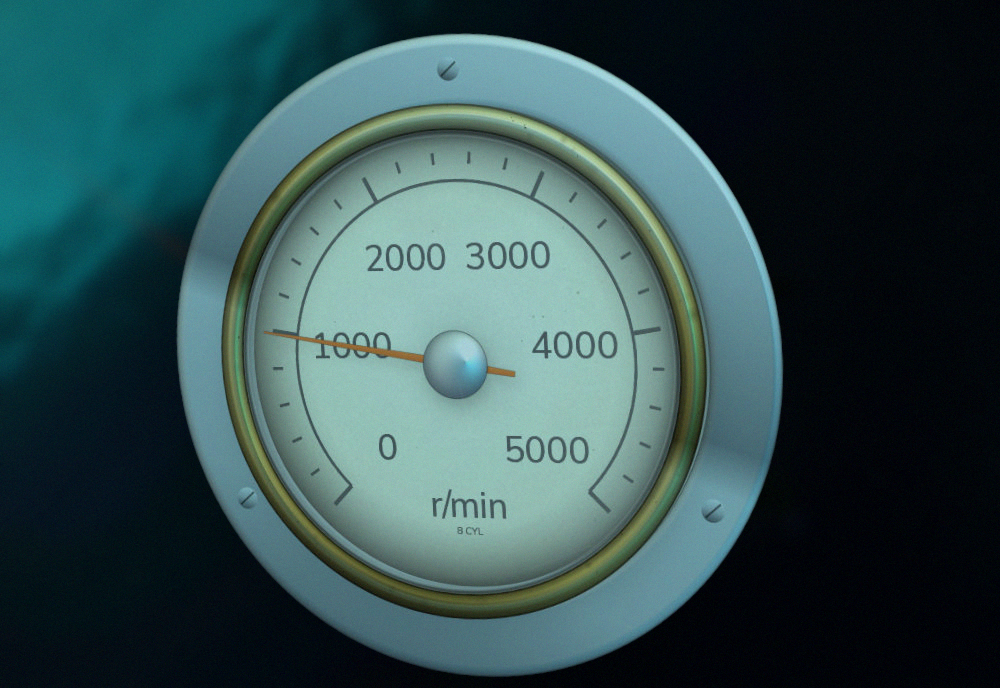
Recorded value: {"value": 1000, "unit": "rpm"}
